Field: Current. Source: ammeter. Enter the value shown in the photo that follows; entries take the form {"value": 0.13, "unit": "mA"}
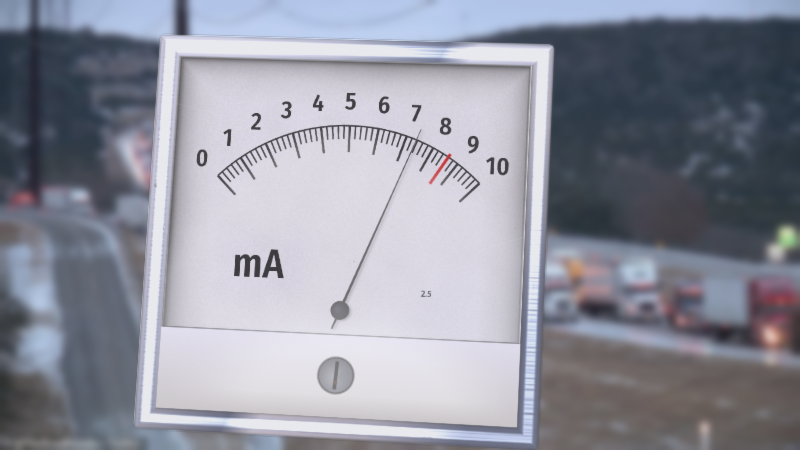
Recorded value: {"value": 7.4, "unit": "mA"}
